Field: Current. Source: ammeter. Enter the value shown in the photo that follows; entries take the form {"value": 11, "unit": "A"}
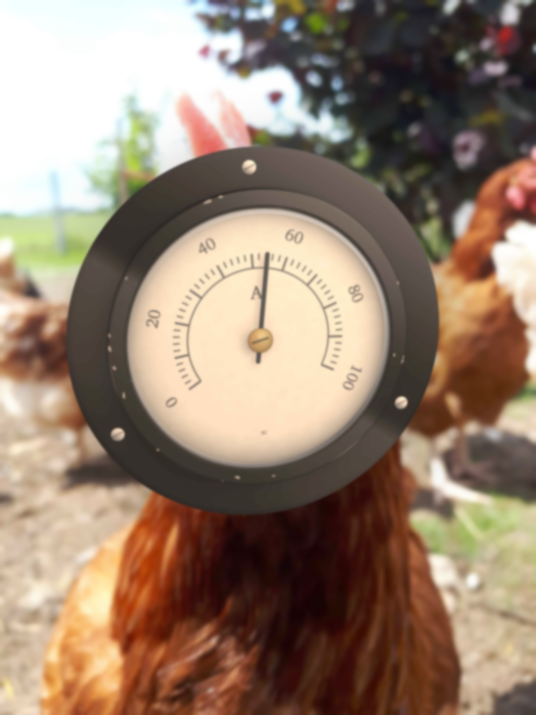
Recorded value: {"value": 54, "unit": "A"}
